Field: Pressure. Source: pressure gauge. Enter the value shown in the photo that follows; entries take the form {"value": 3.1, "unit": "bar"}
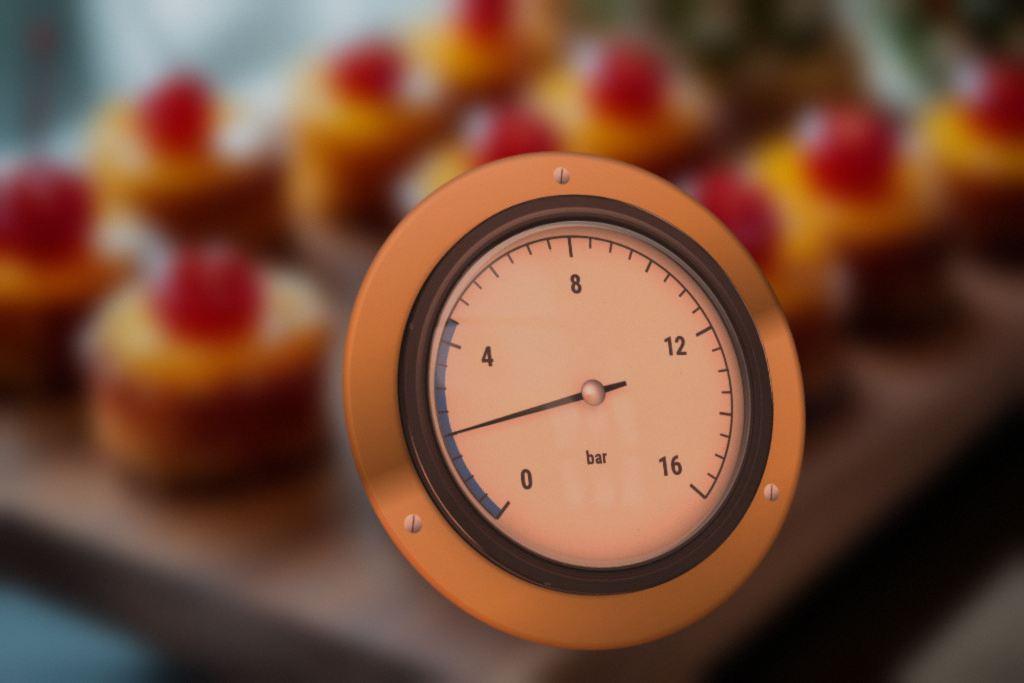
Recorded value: {"value": 2, "unit": "bar"}
